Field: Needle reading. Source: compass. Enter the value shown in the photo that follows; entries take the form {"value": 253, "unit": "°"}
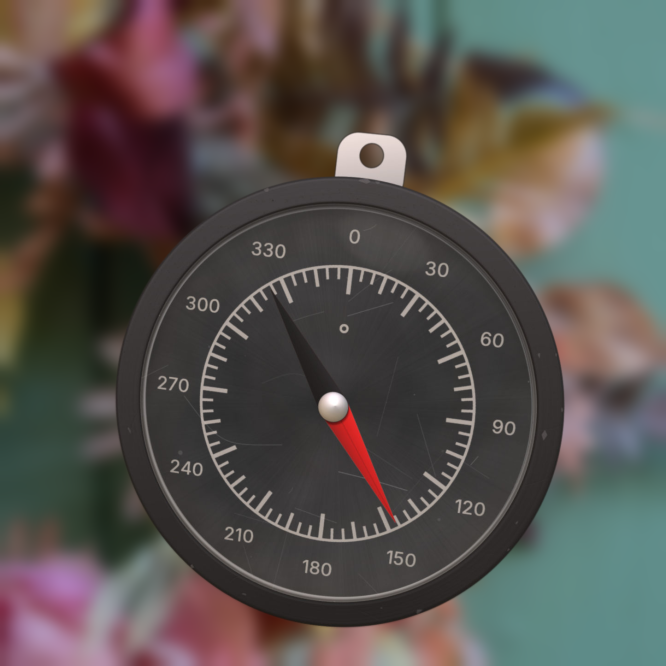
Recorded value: {"value": 145, "unit": "°"}
